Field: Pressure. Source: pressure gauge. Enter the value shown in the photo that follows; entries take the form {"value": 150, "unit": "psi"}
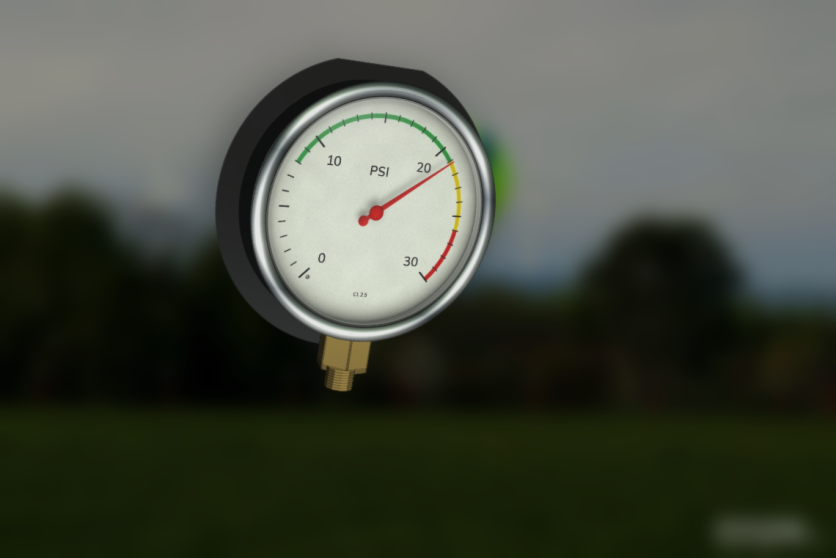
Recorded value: {"value": 21, "unit": "psi"}
